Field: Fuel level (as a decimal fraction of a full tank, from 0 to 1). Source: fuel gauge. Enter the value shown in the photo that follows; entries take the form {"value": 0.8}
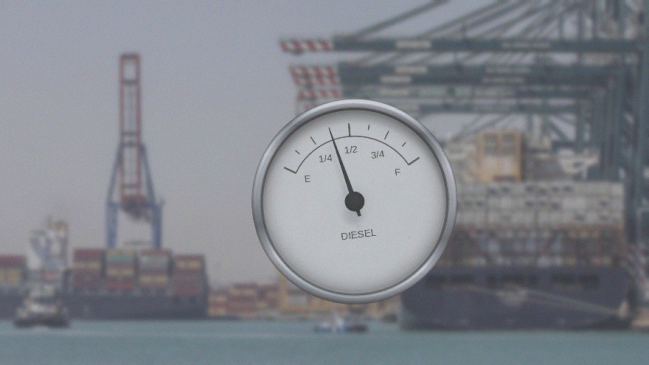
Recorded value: {"value": 0.375}
